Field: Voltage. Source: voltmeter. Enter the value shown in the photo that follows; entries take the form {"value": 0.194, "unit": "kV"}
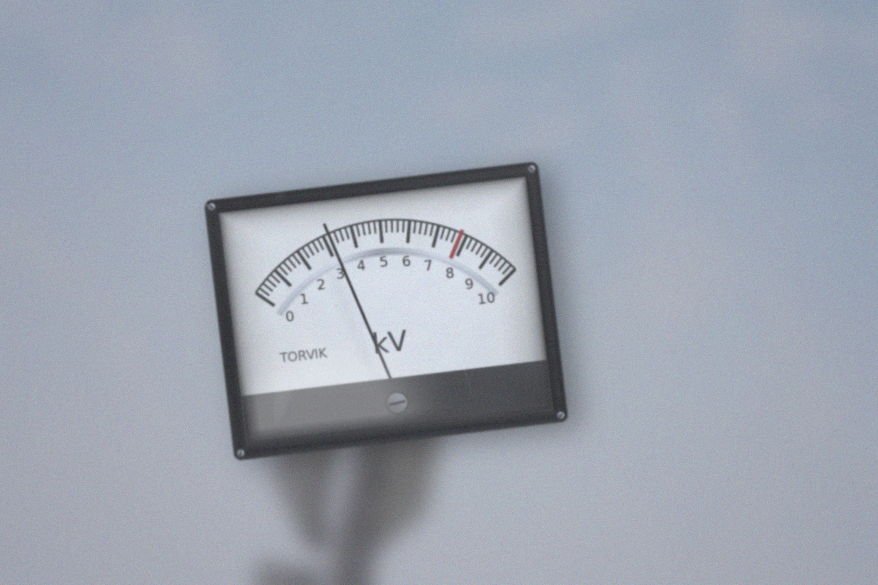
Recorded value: {"value": 3.2, "unit": "kV"}
